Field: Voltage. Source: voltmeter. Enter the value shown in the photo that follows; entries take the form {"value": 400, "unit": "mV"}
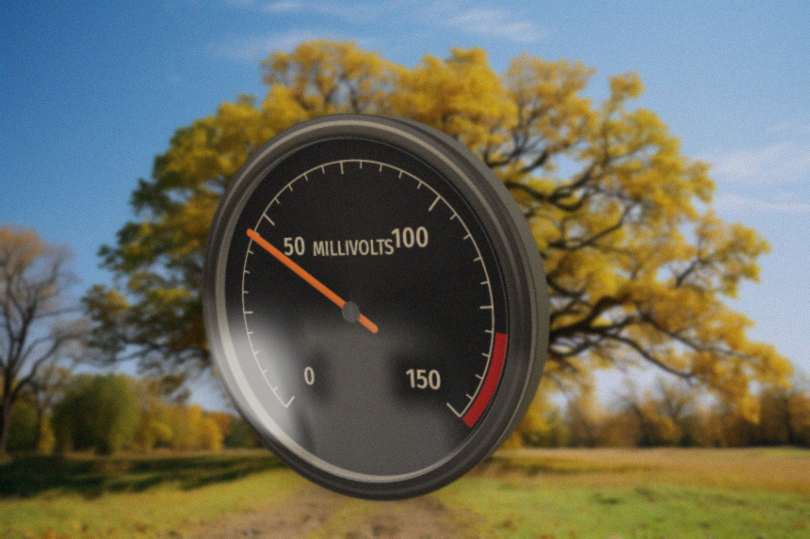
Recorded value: {"value": 45, "unit": "mV"}
